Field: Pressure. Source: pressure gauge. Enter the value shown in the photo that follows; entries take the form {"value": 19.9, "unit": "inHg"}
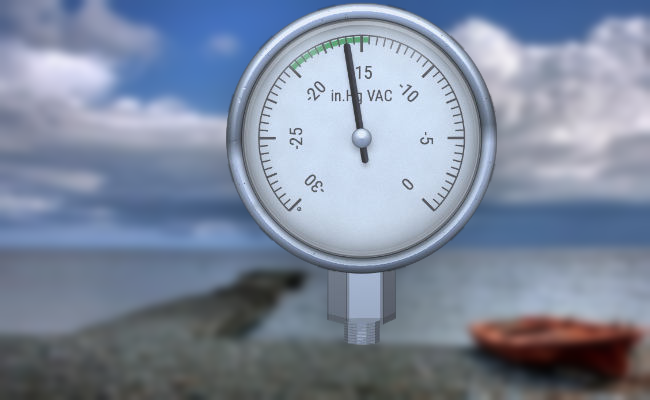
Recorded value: {"value": -16, "unit": "inHg"}
